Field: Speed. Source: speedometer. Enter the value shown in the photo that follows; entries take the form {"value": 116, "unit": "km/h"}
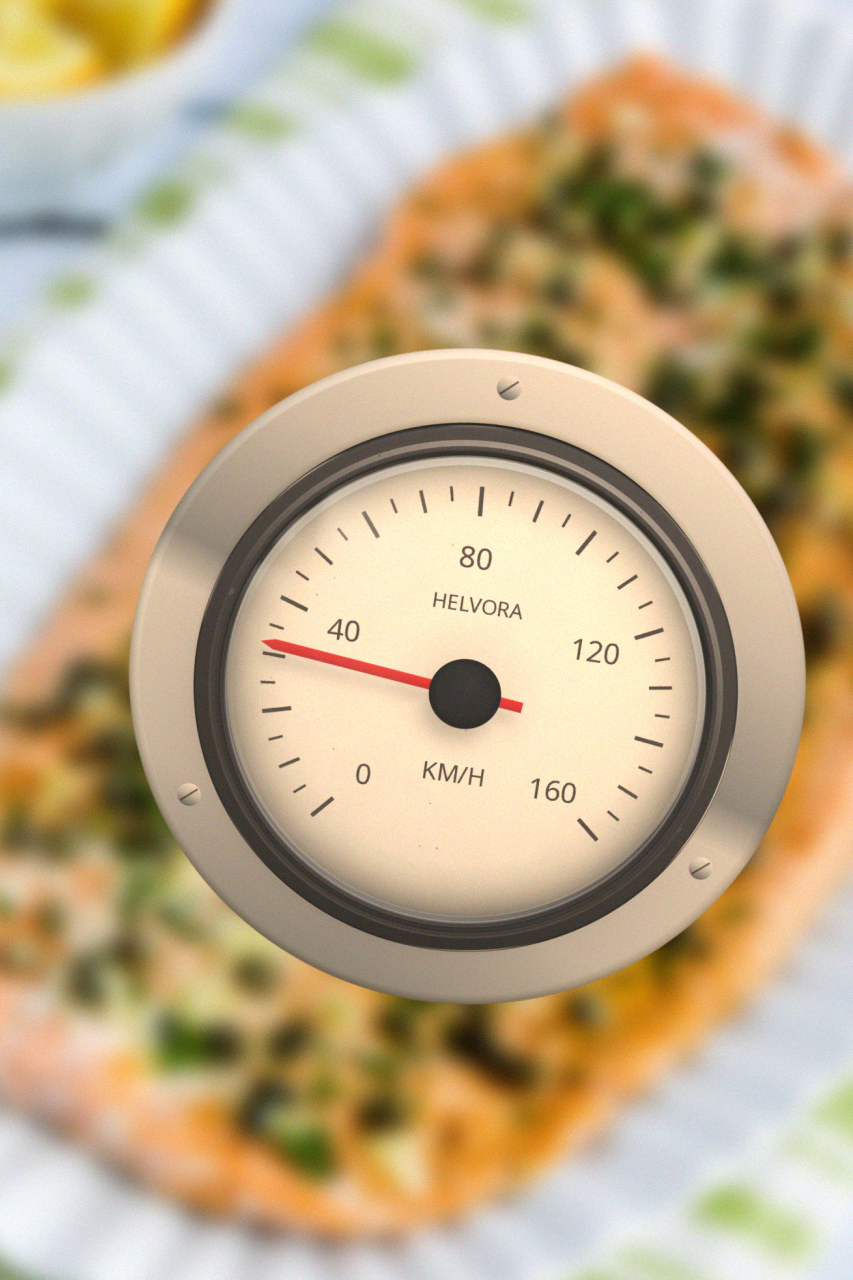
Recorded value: {"value": 32.5, "unit": "km/h"}
